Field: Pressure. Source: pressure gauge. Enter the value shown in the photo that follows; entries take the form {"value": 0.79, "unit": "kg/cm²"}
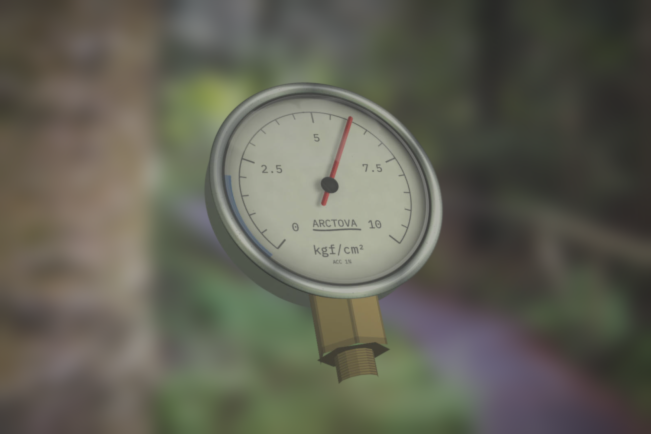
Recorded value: {"value": 6, "unit": "kg/cm²"}
